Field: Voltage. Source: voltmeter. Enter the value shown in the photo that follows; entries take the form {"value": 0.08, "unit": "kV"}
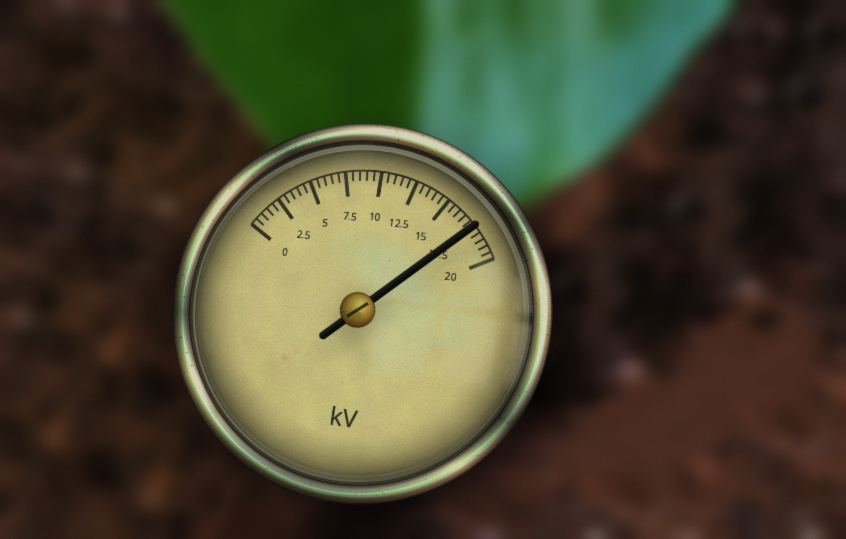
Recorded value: {"value": 17.5, "unit": "kV"}
